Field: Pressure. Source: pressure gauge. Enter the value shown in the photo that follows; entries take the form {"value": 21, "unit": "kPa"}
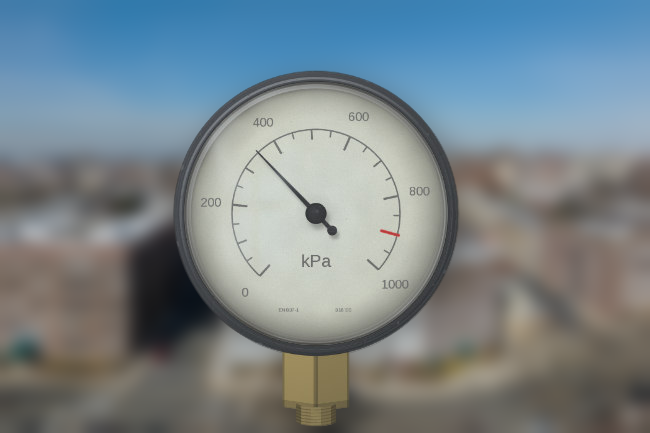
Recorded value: {"value": 350, "unit": "kPa"}
